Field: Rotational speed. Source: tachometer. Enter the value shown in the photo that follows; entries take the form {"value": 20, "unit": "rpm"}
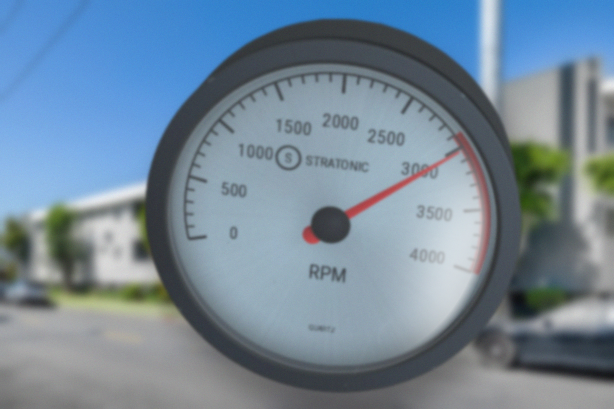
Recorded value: {"value": 3000, "unit": "rpm"}
